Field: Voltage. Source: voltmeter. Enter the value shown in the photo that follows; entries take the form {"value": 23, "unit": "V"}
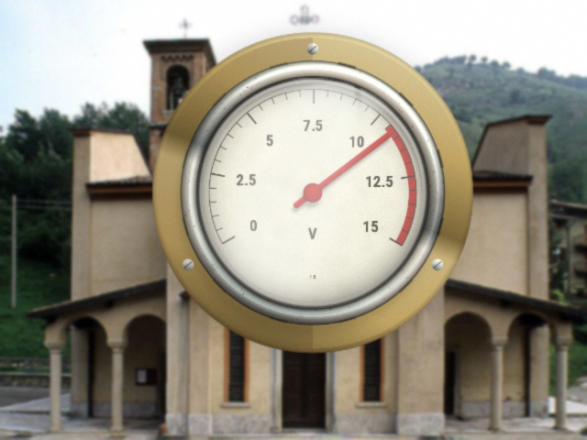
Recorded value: {"value": 10.75, "unit": "V"}
